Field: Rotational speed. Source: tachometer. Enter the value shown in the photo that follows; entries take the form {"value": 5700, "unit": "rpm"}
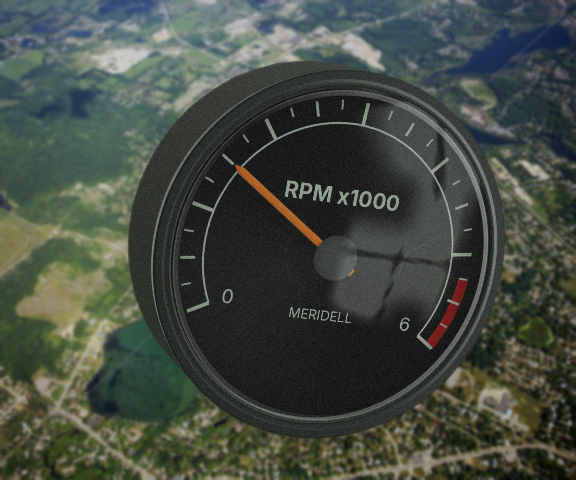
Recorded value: {"value": 1500, "unit": "rpm"}
